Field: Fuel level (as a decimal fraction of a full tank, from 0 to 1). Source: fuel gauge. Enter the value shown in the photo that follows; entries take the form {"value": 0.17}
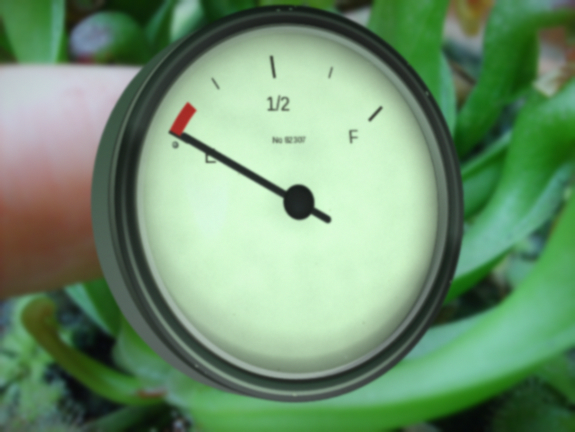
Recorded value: {"value": 0}
